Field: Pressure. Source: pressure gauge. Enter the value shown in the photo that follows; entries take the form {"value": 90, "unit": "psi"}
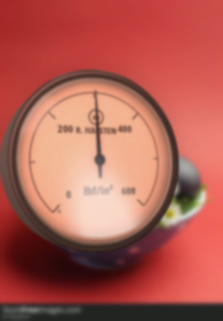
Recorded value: {"value": 300, "unit": "psi"}
